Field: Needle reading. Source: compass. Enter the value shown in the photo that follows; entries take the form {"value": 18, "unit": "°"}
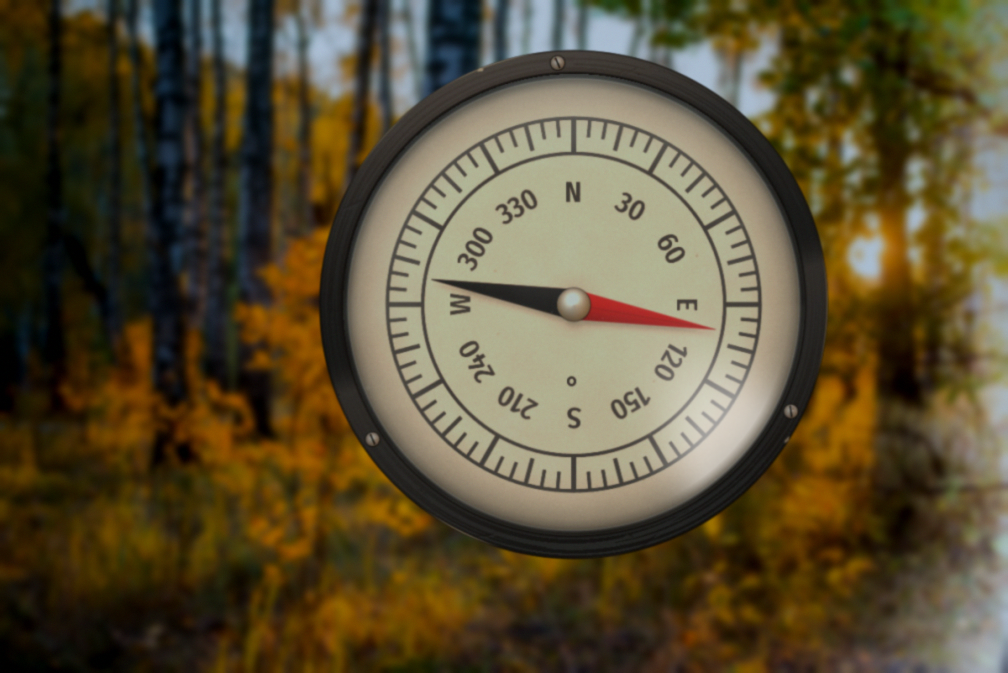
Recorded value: {"value": 100, "unit": "°"}
